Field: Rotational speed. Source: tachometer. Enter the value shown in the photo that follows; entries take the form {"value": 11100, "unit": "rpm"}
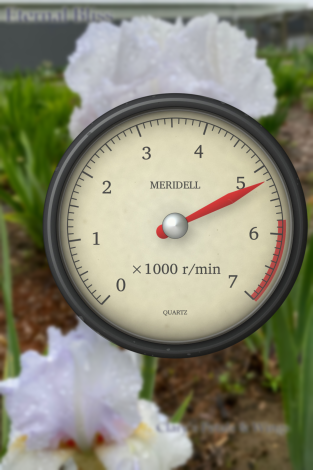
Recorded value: {"value": 5200, "unit": "rpm"}
